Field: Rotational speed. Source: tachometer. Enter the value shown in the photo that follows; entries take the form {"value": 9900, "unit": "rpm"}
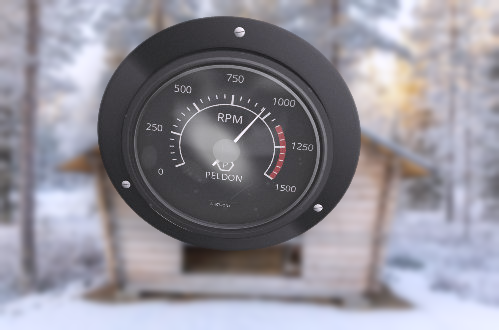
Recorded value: {"value": 950, "unit": "rpm"}
